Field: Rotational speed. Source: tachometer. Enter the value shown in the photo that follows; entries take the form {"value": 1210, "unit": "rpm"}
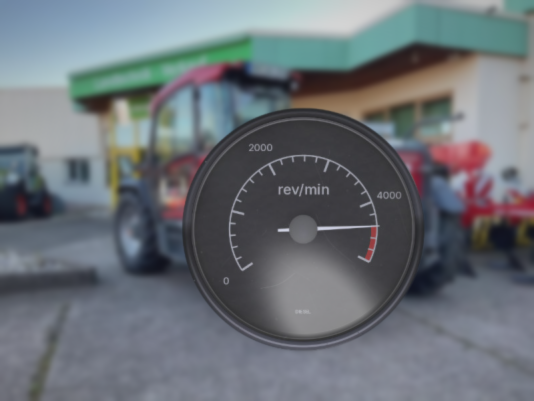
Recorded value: {"value": 4400, "unit": "rpm"}
